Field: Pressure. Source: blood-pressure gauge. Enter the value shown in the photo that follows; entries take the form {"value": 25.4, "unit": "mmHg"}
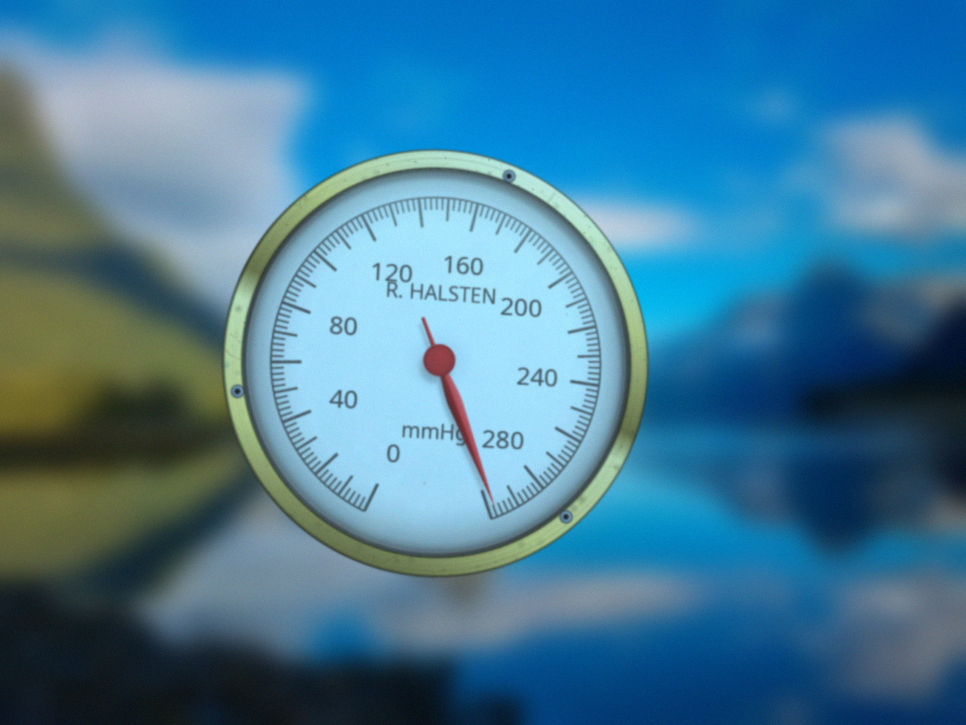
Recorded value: {"value": 298, "unit": "mmHg"}
